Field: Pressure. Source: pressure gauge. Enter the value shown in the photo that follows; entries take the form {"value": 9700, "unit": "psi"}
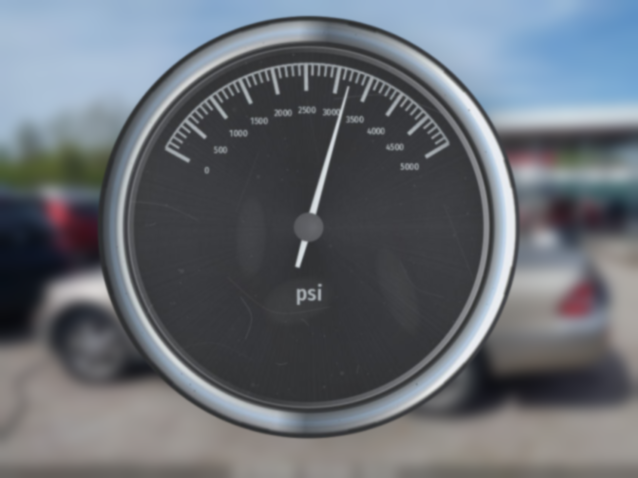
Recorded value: {"value": 3200, "unit": "psi"}
